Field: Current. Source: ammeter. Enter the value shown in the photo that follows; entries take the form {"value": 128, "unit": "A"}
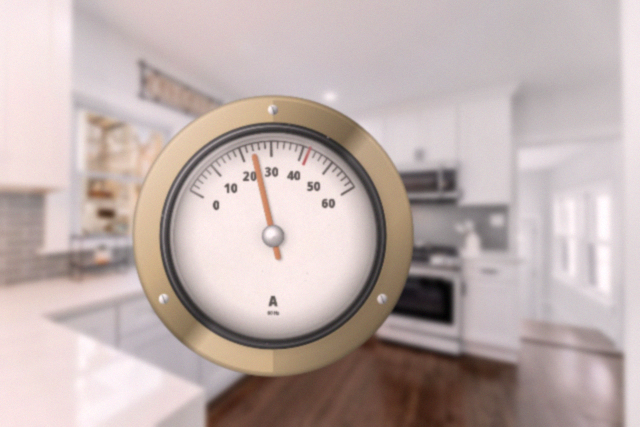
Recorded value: {"value": 24, "unit": "A"}
